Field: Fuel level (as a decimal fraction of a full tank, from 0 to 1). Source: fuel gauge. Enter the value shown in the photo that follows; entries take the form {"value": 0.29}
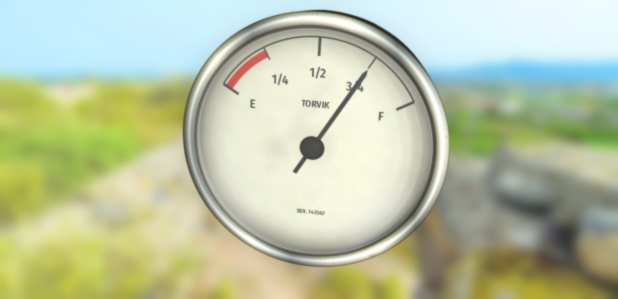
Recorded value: {"value": 0.75}
